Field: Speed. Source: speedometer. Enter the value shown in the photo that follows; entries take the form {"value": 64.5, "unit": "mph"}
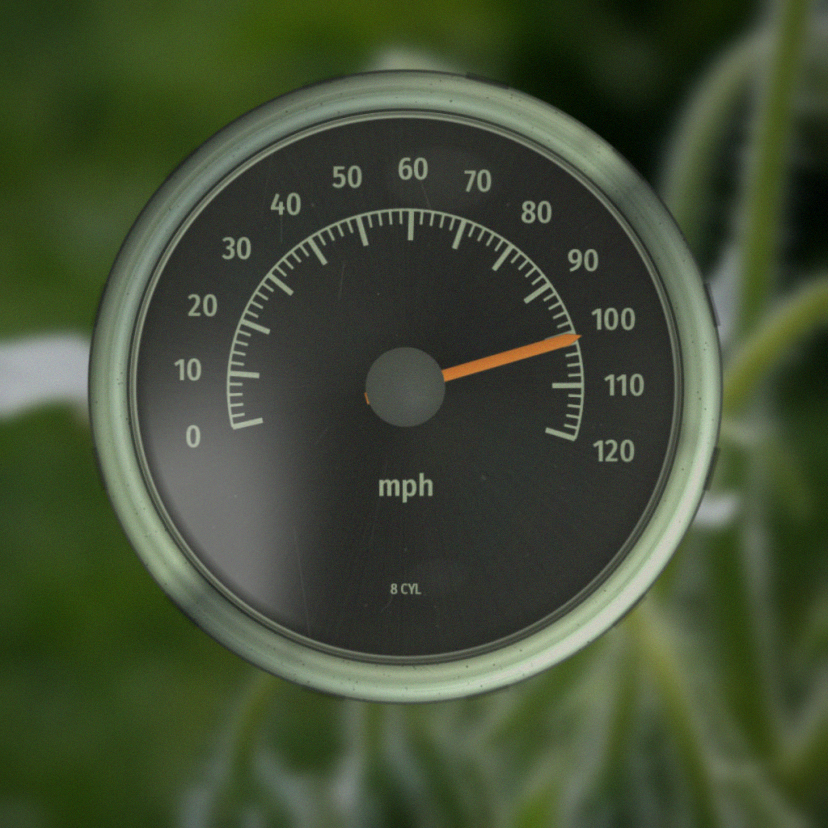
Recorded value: {"value": 101, "unit": "mph"}
